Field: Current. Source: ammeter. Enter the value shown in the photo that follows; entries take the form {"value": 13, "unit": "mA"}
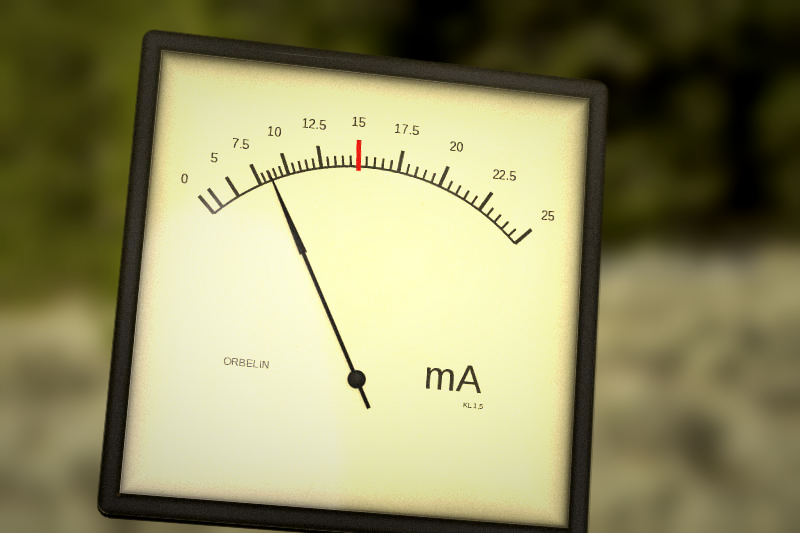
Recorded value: {"value": 8.5, "unit": "mA"}
